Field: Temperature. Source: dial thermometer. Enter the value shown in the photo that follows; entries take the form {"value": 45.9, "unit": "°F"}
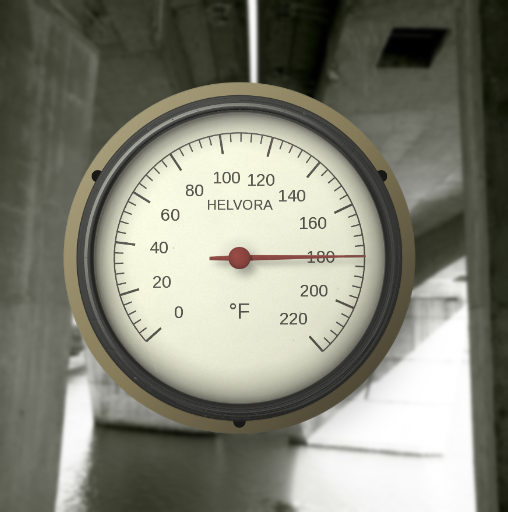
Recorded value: {"value": 180, "unit": "°F"}
